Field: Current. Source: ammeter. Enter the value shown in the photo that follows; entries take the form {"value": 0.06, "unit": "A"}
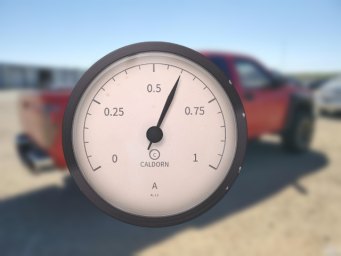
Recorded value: {"value": 0.6, "unit": "A"}
